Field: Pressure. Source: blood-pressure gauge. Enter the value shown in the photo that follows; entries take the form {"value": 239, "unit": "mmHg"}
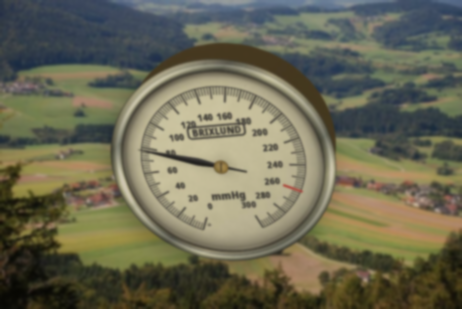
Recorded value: {"value": 80, "unit": "mmHg"}
